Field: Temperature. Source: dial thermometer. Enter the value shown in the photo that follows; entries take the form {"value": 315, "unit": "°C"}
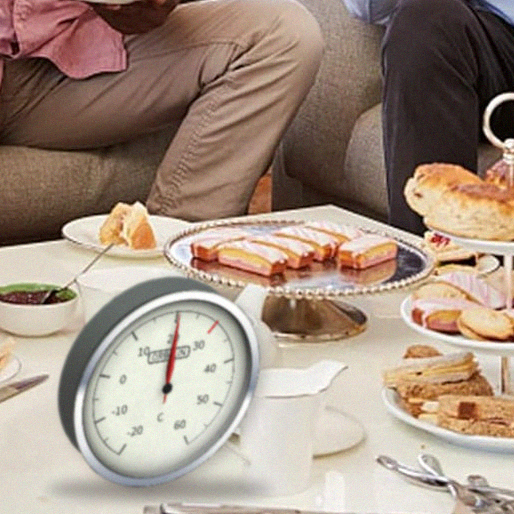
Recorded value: {"value": 20, "unit": "°C"}
